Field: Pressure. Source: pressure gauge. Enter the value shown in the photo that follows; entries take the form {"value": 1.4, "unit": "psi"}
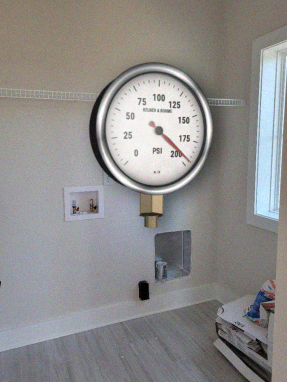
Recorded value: {"value": 195, "unit": "psi"}
